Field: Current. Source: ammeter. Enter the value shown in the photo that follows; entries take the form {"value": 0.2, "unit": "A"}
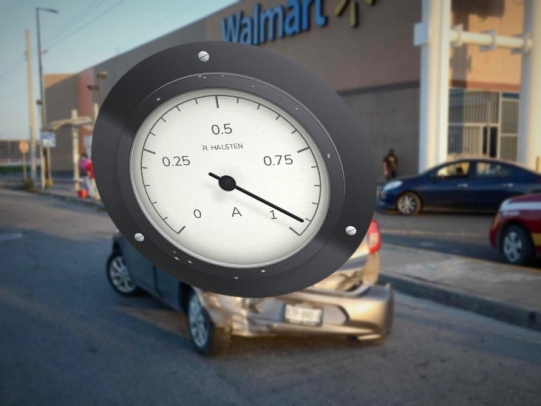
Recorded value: {"value": 0.95, "unit": "A"}
